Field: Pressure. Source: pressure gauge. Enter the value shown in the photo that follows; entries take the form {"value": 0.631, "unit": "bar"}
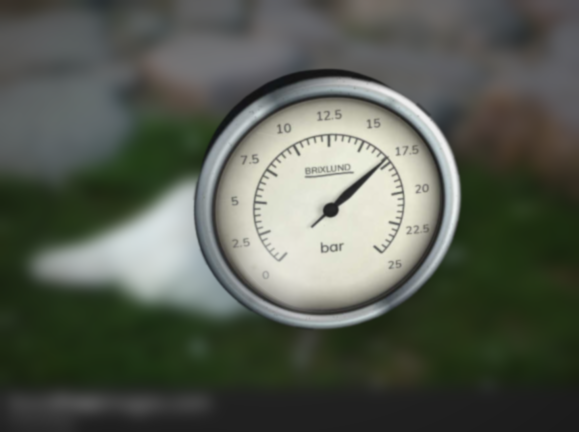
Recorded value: {"value": 17, "unit": "bar"}
